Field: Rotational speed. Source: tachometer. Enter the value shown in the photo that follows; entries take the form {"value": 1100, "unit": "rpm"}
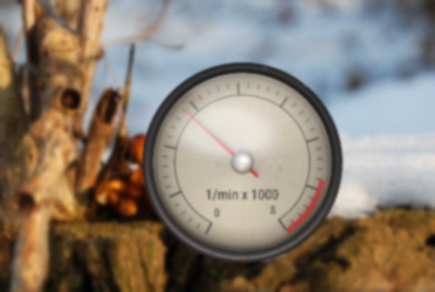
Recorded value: {"value": 2800, "unit": "rpm"}
